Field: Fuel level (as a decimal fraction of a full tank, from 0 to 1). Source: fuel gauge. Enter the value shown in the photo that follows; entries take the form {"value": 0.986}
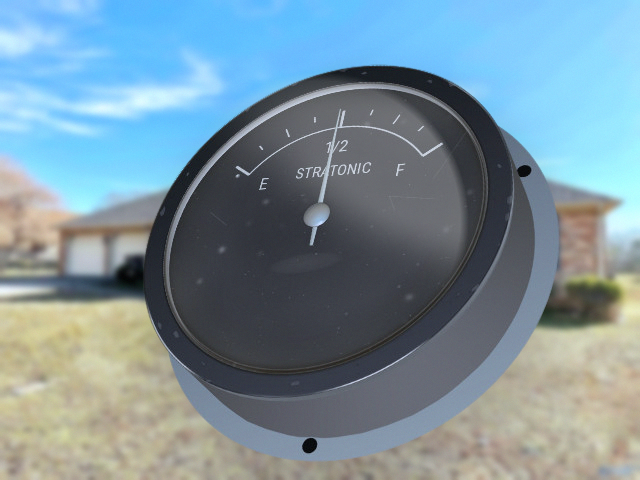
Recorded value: {"value": 0.5}
